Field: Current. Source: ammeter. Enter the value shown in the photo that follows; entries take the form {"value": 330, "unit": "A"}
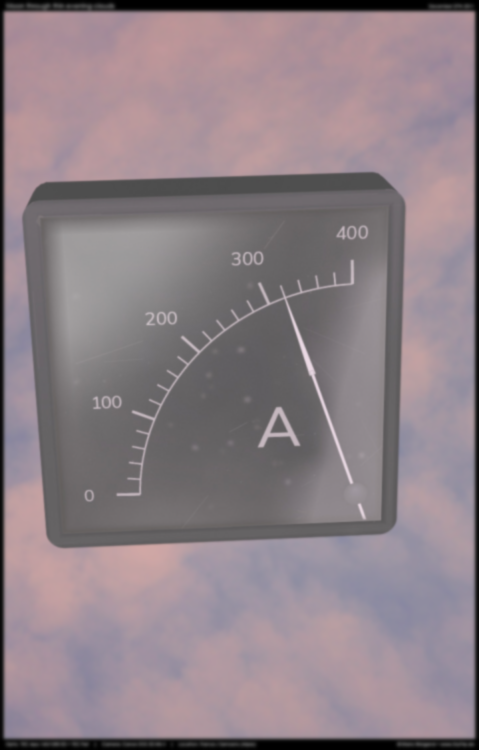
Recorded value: {"value": 320, "unit": "A"}
